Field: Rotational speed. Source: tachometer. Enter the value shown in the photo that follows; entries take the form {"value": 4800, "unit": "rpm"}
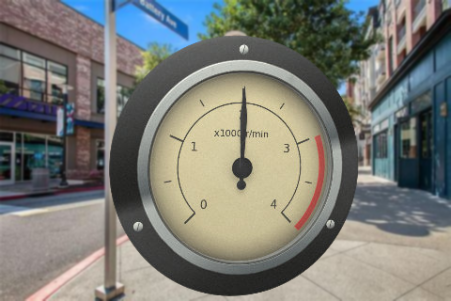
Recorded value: {"value": 2000, "unit": "rpm"}
